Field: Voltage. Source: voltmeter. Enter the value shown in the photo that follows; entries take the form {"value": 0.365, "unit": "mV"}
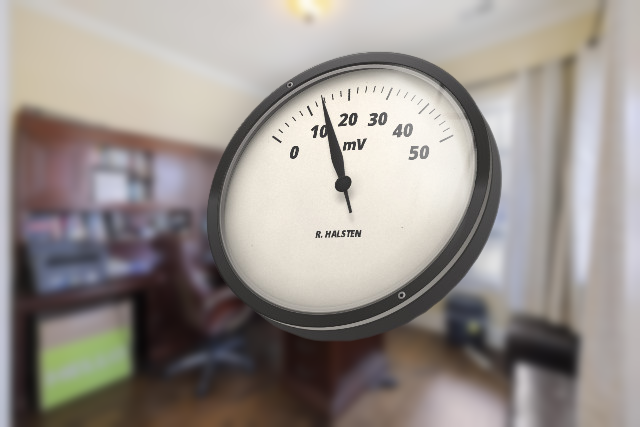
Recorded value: {"value": 14, "unit": "mV"}
